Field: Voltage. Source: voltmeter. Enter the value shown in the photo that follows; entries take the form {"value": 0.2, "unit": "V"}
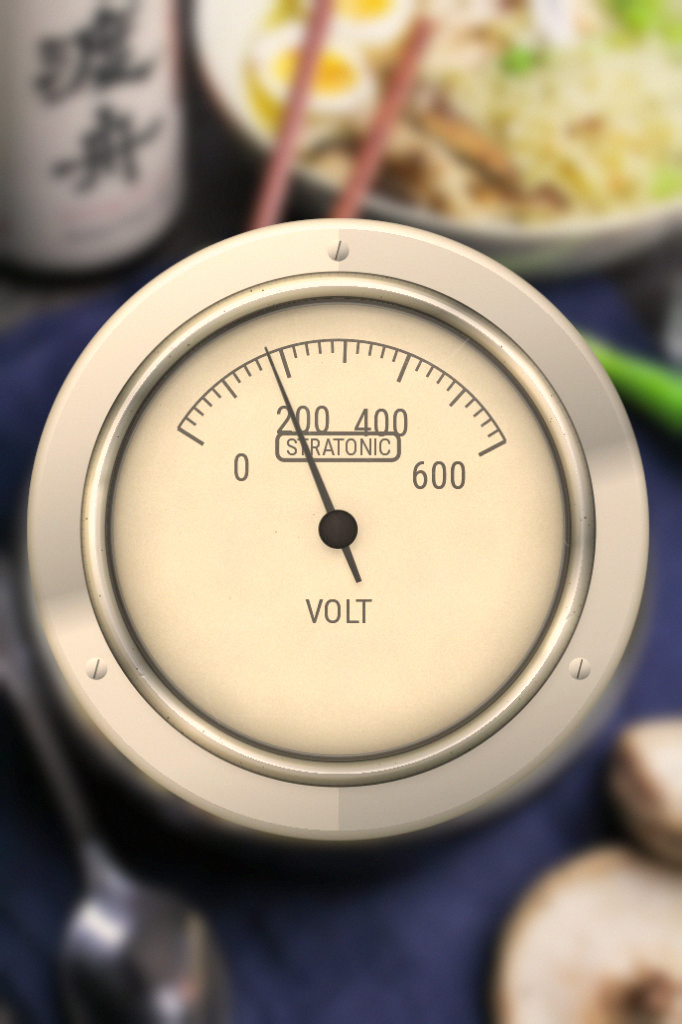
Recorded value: {"value": 180, "unit": "V"}
